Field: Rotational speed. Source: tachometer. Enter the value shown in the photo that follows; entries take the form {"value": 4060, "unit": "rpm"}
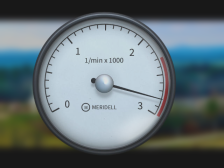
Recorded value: {"value": 2800, "unit": "rpm"}
